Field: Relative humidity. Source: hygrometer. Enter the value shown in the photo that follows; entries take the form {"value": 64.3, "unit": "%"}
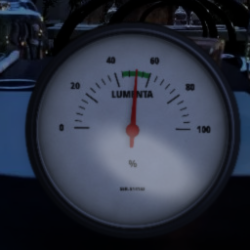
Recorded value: {"value": 52, "unit": "%"}
